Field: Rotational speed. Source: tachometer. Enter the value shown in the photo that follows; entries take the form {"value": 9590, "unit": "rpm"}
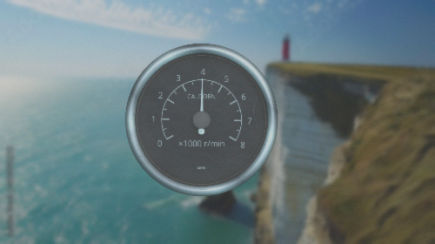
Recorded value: {"value": 4000, "unit": "rpm"}
